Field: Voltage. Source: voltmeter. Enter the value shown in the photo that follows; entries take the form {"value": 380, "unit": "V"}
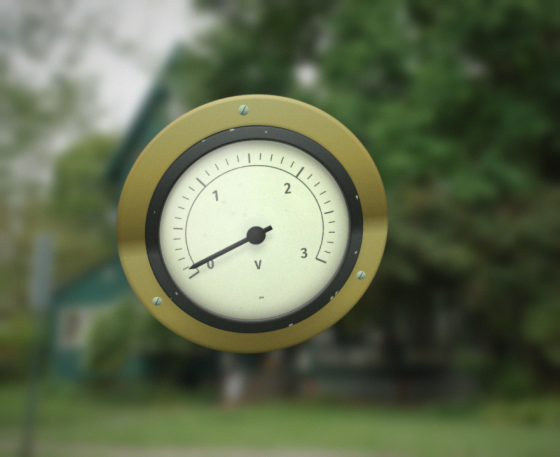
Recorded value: {"value": 0.1, "unit": "V"}
